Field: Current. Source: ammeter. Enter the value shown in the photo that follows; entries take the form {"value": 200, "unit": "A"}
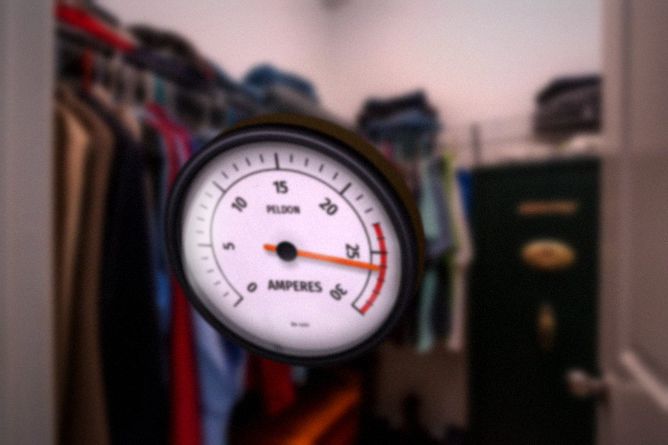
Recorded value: {"value": 26, "unit": "A"}
